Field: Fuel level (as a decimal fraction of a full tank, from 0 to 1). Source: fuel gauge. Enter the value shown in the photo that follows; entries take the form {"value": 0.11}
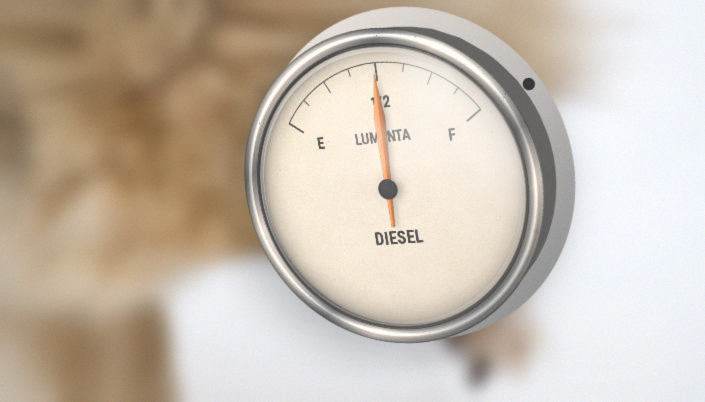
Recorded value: {"value": 0.5}
